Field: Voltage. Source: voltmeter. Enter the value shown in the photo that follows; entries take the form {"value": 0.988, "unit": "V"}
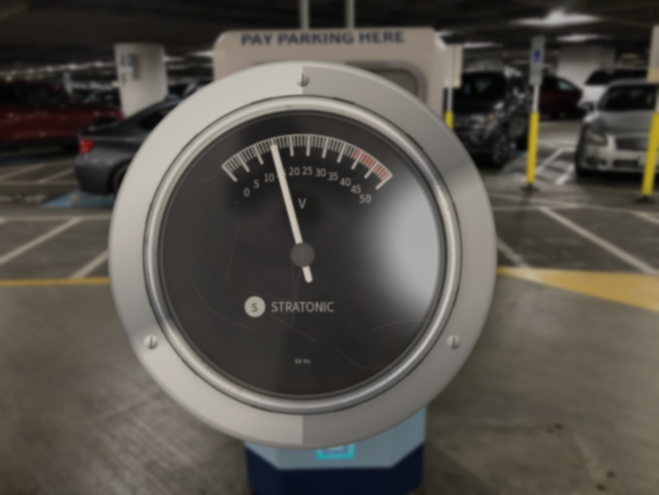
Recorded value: {"value": 15, "unit": "V"}
